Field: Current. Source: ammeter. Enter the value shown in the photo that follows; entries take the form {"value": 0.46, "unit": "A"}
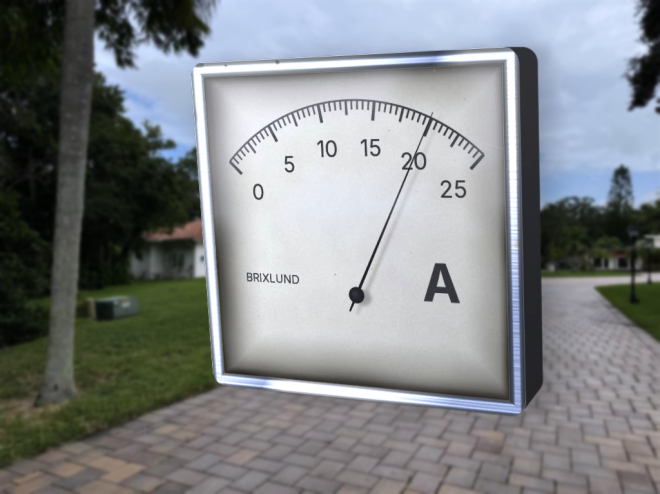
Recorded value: {"value": 20, "unit": "A"}
